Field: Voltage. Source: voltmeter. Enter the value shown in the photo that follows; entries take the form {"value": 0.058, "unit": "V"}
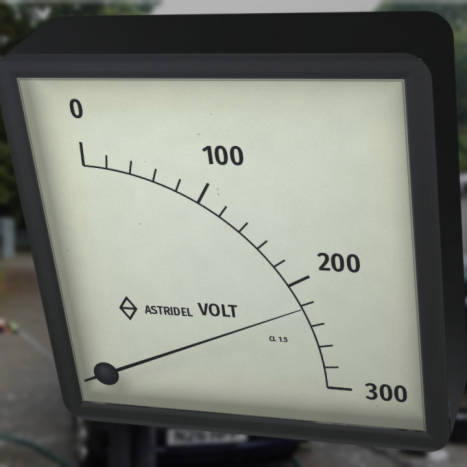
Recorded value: {"value": 220, "unit": "V"}
